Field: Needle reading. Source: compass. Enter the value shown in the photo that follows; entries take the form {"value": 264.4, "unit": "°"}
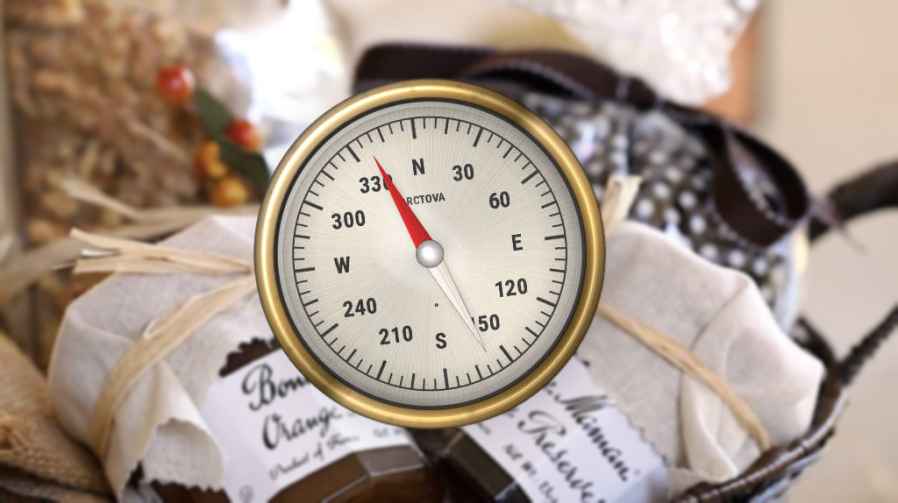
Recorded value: {"value": 337.5, "unit": "°"}
